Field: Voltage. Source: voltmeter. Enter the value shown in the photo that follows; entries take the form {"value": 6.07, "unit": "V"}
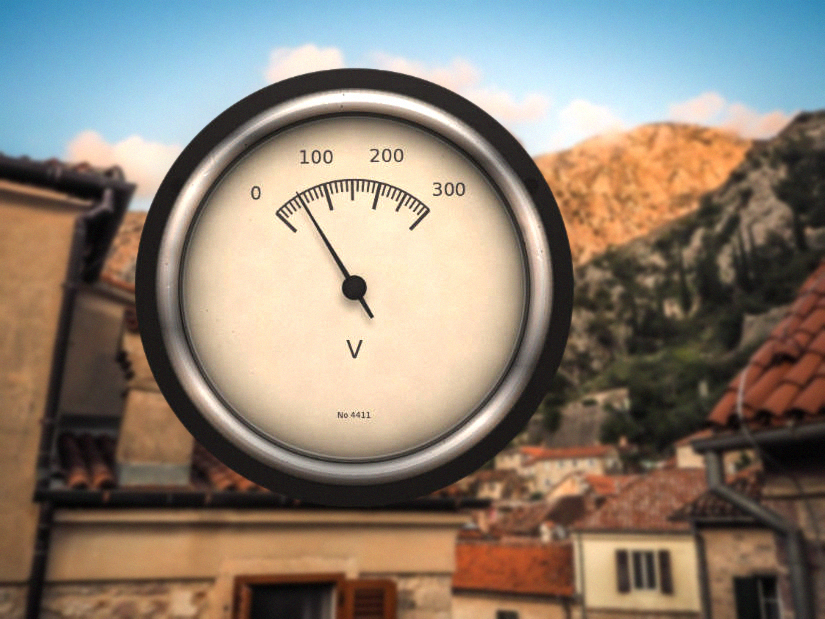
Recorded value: {"value": 50, "unit": "V"}
